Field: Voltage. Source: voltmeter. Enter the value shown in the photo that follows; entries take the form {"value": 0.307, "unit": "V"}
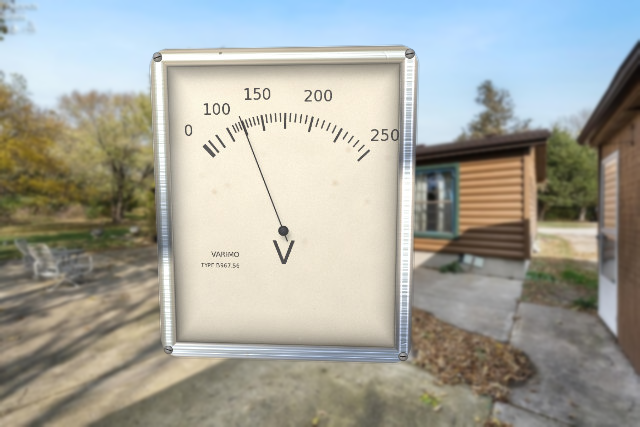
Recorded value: {"value": 125, "unit": "V"}
